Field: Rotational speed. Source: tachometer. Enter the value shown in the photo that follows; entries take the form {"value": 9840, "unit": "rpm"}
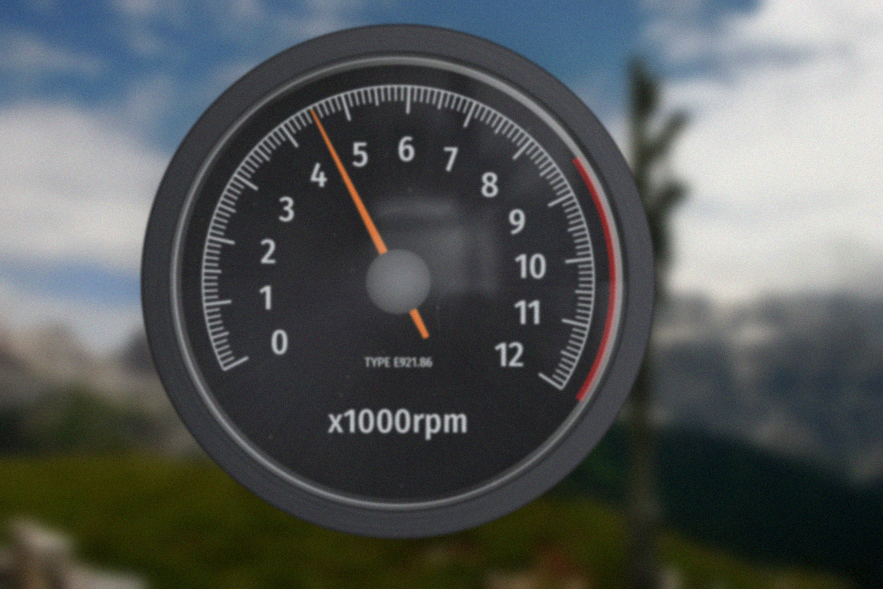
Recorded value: {"value": 4500, "unit": "rpm"}
